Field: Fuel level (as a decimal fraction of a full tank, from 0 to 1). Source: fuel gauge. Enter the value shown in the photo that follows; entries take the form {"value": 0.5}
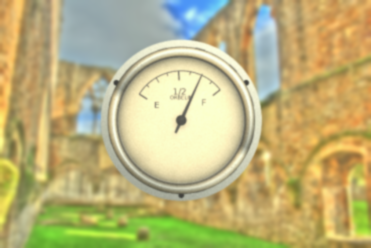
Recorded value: {"value": 0.75}
